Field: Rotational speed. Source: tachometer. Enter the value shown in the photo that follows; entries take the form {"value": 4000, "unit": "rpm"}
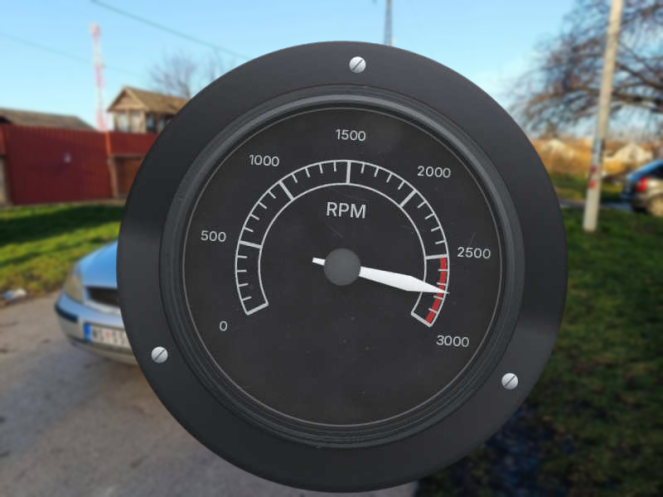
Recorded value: {"value": 2750, "unit": "rpm"}
